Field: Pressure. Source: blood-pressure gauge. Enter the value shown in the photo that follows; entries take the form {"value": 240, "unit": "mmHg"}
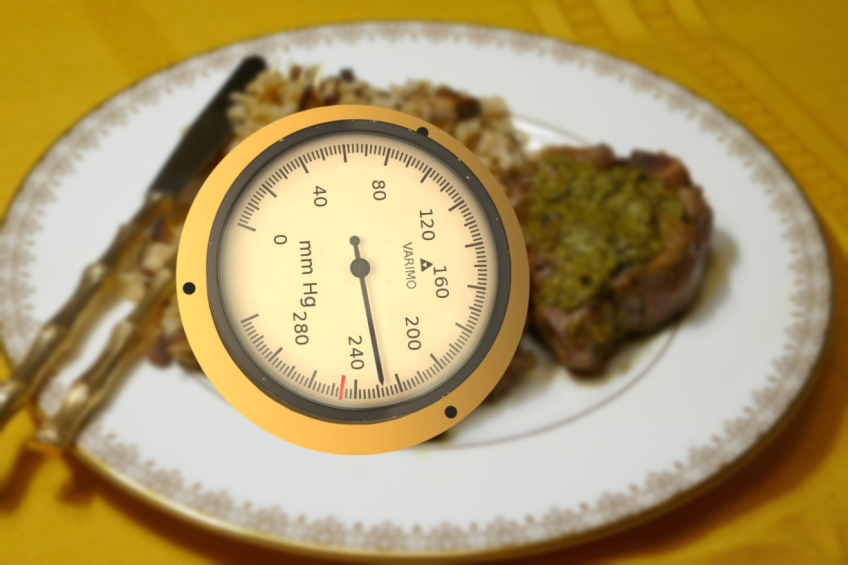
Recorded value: {"value": 228, "unit": "mmHg"}
